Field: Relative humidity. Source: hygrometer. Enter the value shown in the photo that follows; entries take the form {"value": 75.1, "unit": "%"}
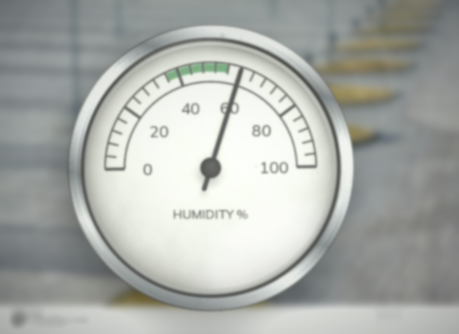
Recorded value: {"value": 60, "unit": "%"}
